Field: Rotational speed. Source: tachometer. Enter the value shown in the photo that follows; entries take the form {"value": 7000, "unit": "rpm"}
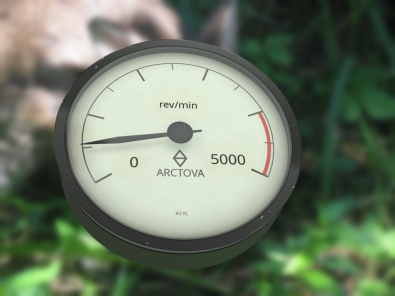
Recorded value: {"value": 500, "unit": "rpm"}
